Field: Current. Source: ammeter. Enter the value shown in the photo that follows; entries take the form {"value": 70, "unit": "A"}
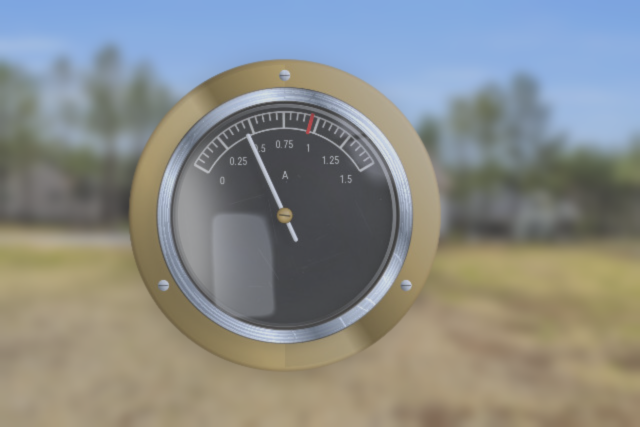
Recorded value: {"value": 0.45, "unit": "A"}
